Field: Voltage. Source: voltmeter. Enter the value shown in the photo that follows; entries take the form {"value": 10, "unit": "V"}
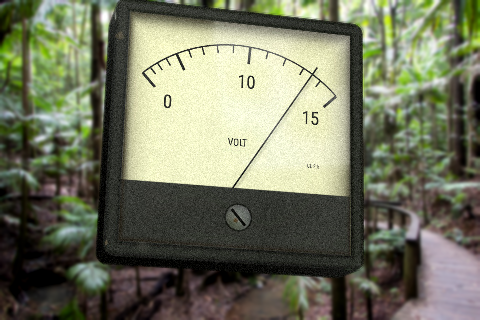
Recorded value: {"value": 13.5, "unit": "V"}
